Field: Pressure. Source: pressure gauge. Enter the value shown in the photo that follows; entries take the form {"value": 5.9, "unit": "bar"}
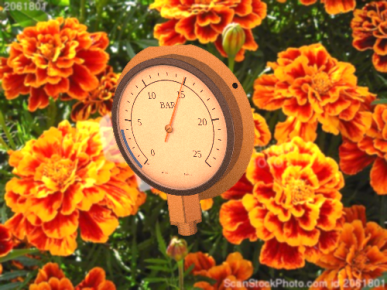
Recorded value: {"value": 15, "unit": "bar"}
